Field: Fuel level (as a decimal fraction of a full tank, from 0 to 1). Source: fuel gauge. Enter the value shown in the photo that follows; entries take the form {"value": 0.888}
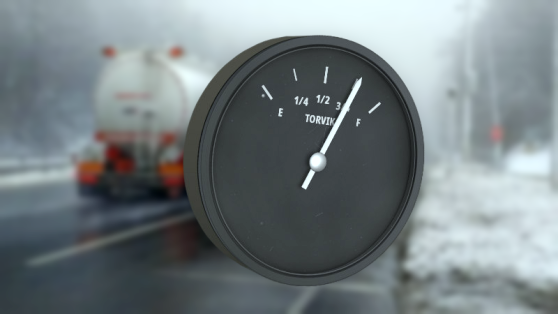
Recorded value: {"value": 0.75}
